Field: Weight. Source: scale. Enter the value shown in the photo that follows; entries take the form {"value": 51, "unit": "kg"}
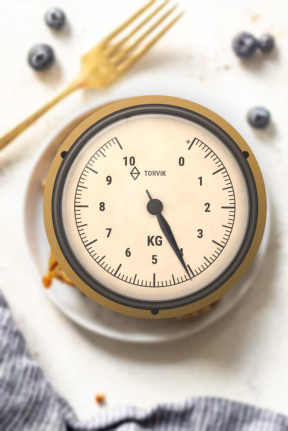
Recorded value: {"value": 4.1, "unit": "kg"}
